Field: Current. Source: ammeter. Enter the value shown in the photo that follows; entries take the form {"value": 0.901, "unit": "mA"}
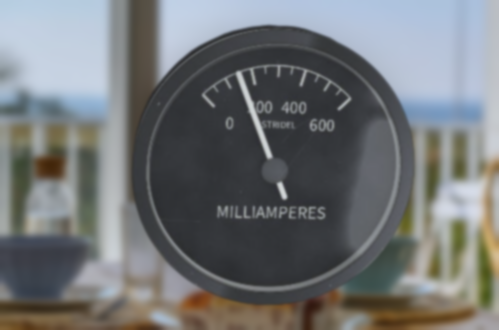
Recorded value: {"value": 150, "unit": "mA"}
